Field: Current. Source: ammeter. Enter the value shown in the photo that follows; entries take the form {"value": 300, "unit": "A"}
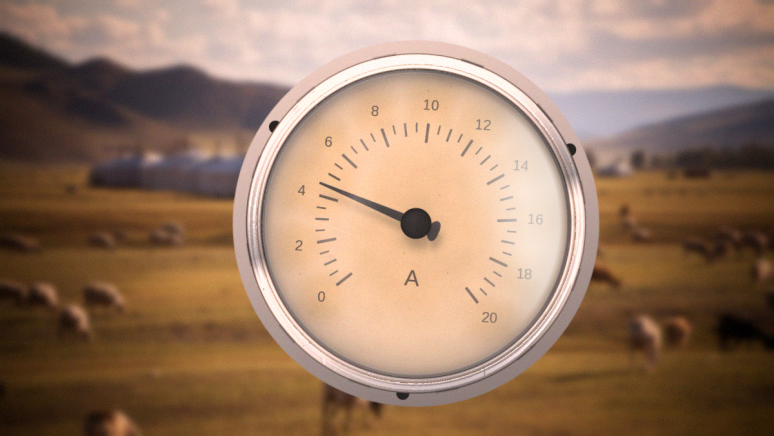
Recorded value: {"value": 4.5, "unit": "A"}
